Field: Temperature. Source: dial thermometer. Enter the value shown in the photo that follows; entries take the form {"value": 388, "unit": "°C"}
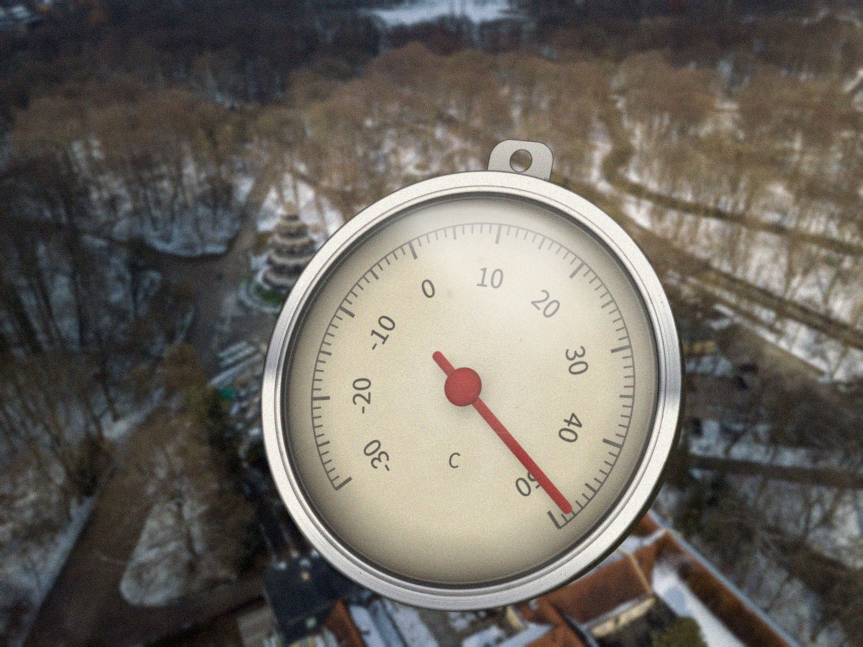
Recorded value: {"value": 48, "unit": "°C"}
